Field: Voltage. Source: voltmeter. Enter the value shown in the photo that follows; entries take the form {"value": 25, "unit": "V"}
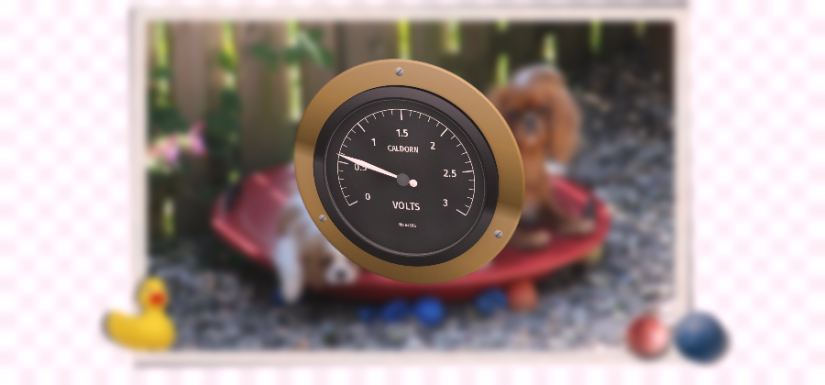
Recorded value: {"value": 0.6, "unit": "V"}
